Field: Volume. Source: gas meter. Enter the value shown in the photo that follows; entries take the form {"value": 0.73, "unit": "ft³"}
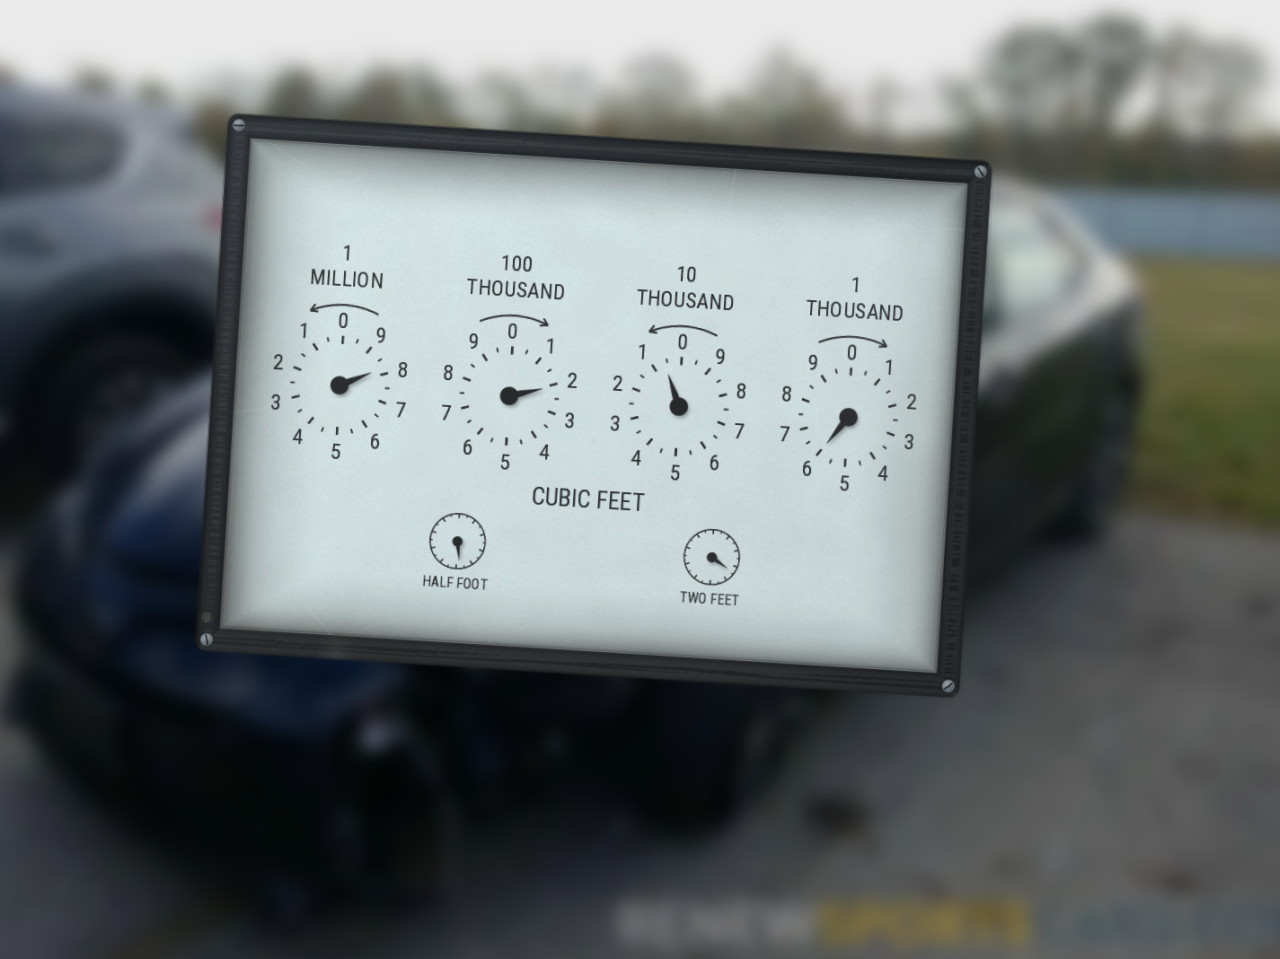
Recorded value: {"value": 820600, "unit": "ft³"}
